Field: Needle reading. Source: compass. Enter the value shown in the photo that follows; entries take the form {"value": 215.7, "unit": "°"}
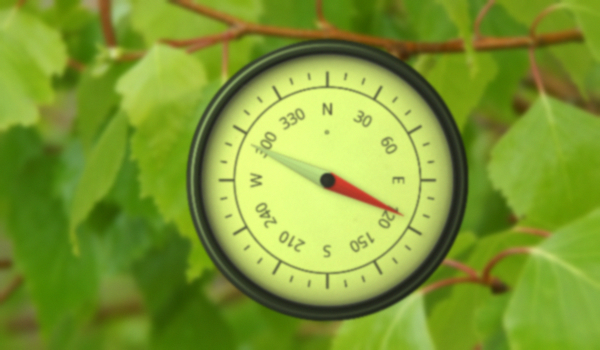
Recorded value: {"value": 115, "unit": "°"}
